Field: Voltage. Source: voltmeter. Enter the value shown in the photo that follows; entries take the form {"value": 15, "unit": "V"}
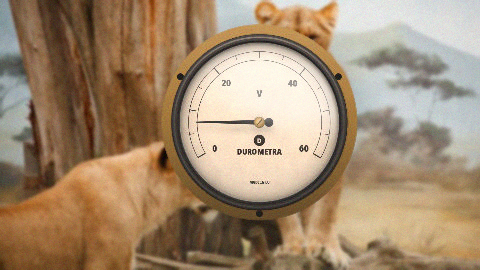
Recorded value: {"value": 7.5, "unit": "V"}
